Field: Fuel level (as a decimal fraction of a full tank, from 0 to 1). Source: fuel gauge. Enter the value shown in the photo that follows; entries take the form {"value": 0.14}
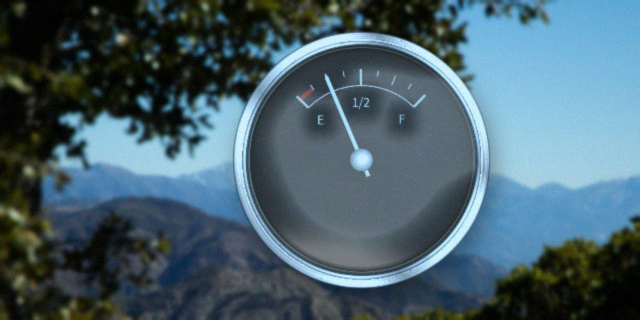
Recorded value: {"value": 0.25}
